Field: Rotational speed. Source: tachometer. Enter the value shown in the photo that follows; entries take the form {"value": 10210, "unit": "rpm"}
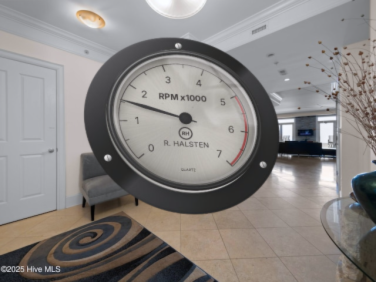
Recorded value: {"value": 1500, "unit": "rpm"}
